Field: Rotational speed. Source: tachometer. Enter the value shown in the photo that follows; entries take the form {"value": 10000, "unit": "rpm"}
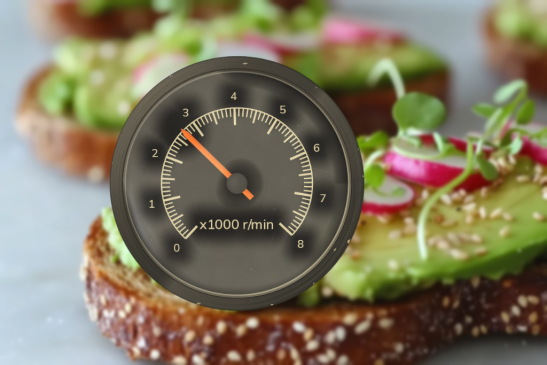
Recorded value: {"value": 2700, "unit": "rpm"}
